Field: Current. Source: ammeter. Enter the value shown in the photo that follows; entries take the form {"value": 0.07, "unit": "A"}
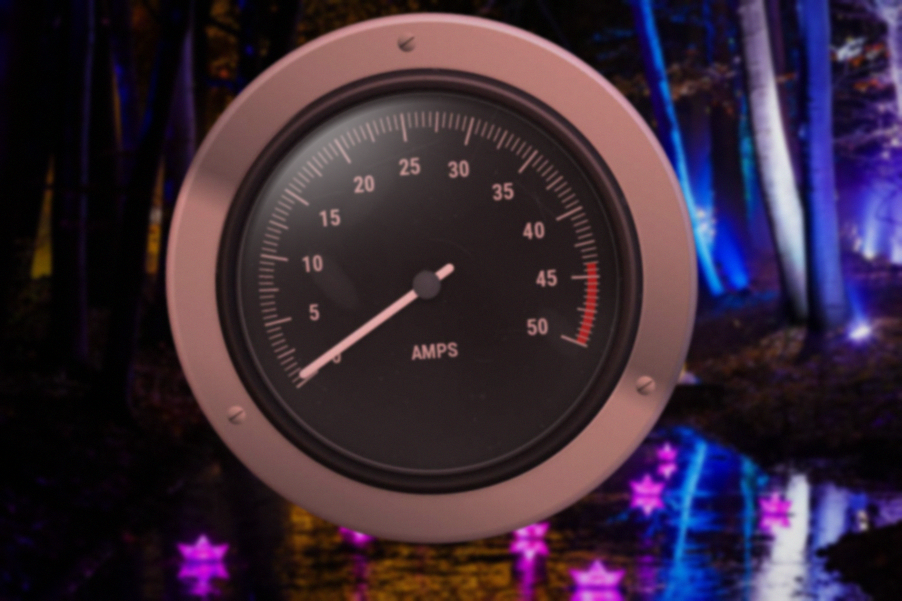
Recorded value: {"value": 0.5, "unit": "A"}
